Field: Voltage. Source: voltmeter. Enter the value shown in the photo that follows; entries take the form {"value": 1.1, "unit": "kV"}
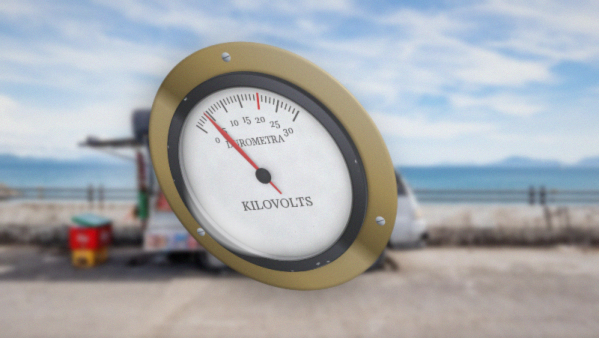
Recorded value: {"value": 5, "unit": "kV"}
